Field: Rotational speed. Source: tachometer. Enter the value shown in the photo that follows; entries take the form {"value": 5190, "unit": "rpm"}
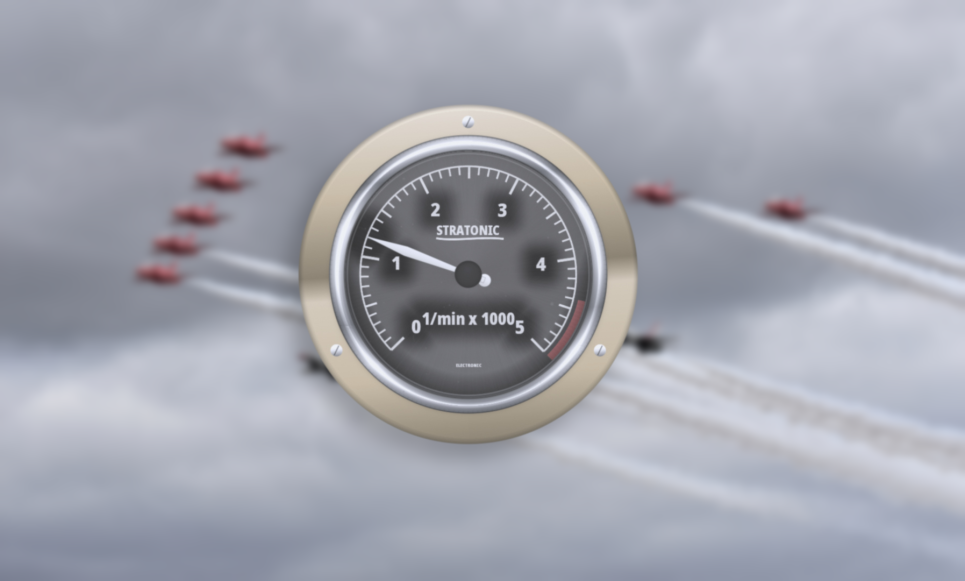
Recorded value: {"value": 1200, "unit": "rpm"}
